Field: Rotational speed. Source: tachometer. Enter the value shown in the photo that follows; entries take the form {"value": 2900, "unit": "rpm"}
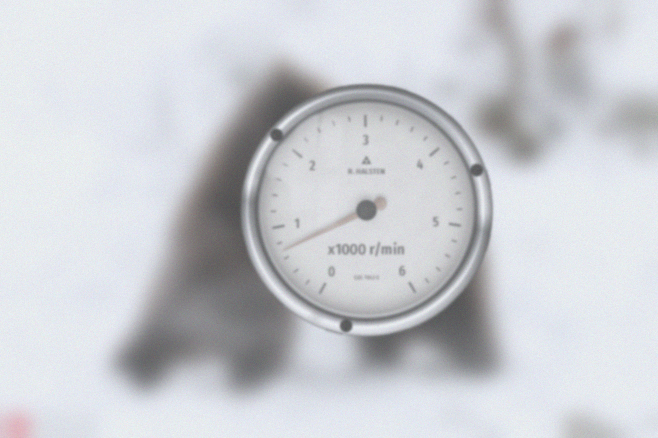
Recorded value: {"value": 700, "unit": "rpm"}
